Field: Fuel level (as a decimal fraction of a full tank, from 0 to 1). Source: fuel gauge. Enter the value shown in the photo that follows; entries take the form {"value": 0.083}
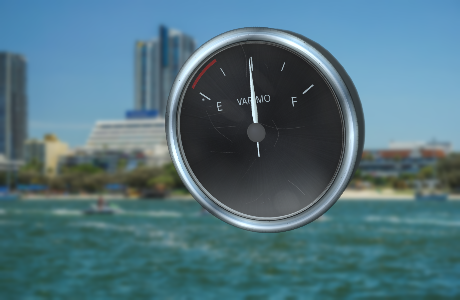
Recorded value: {"value": 0.5}
